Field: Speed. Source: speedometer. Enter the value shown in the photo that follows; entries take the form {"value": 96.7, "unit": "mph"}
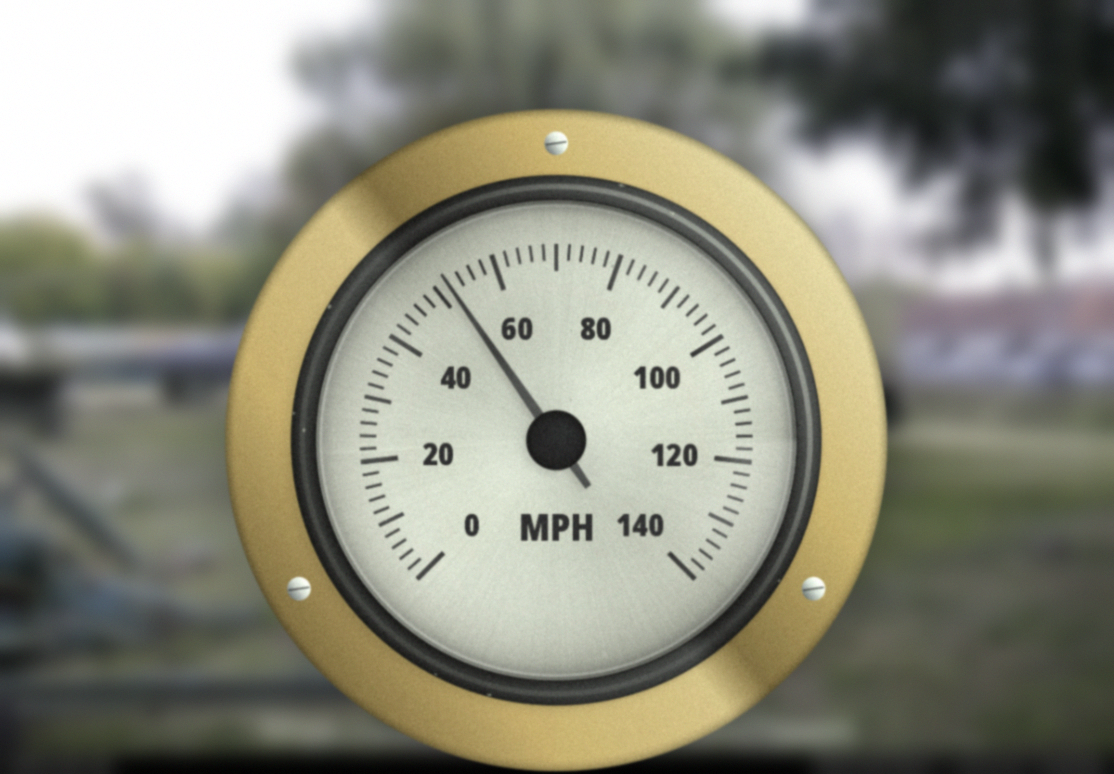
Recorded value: {"value": 52, "unit": "mph"}
